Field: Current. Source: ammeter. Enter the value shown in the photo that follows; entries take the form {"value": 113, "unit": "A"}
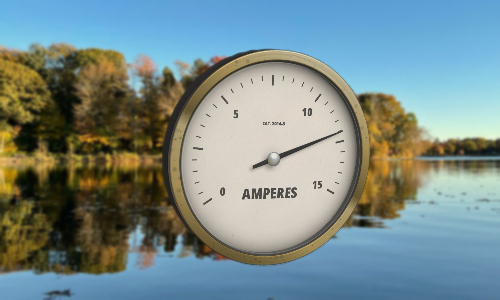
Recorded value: {"value": 12, "unit": "A"}
